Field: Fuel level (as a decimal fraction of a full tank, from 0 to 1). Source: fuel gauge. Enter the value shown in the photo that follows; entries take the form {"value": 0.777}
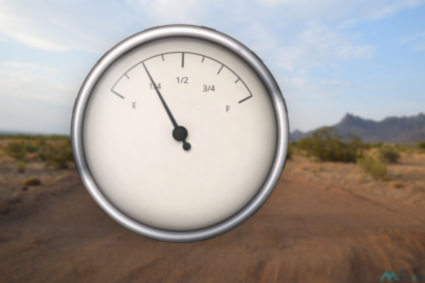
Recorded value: {"value": 0.25}
